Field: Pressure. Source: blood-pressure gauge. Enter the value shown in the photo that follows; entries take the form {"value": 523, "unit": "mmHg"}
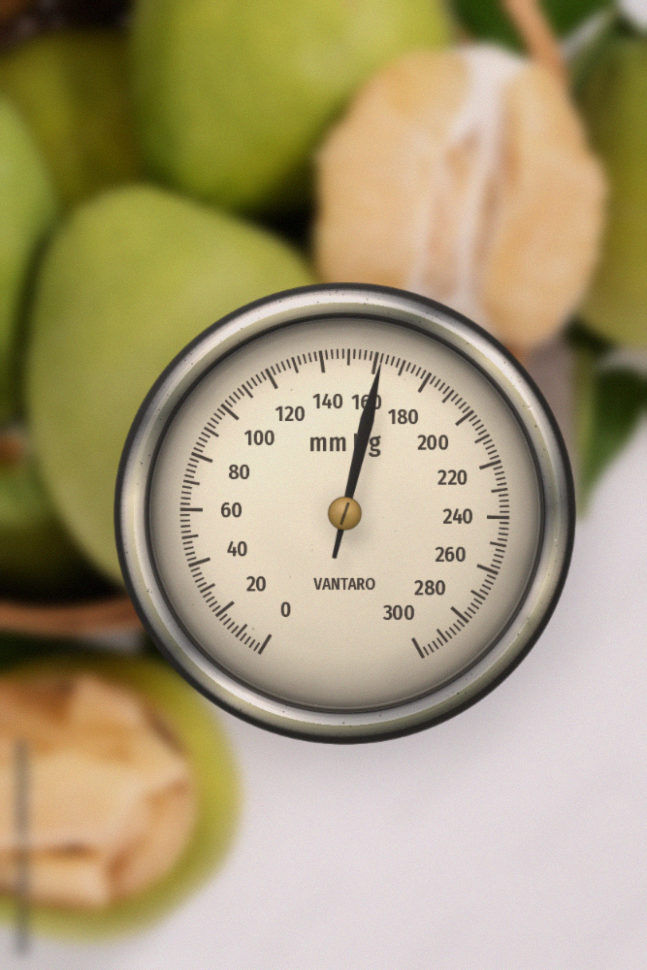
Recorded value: {"value": 162, "unit": "mmHg"}
